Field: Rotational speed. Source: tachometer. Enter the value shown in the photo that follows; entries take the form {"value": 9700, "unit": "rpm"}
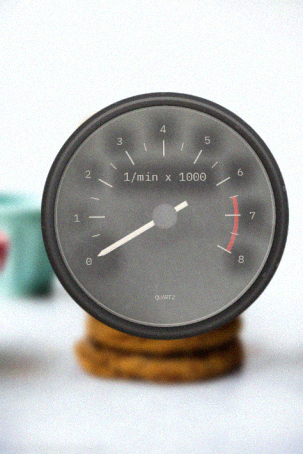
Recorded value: {"value": 0, "unit": "rpm"}
